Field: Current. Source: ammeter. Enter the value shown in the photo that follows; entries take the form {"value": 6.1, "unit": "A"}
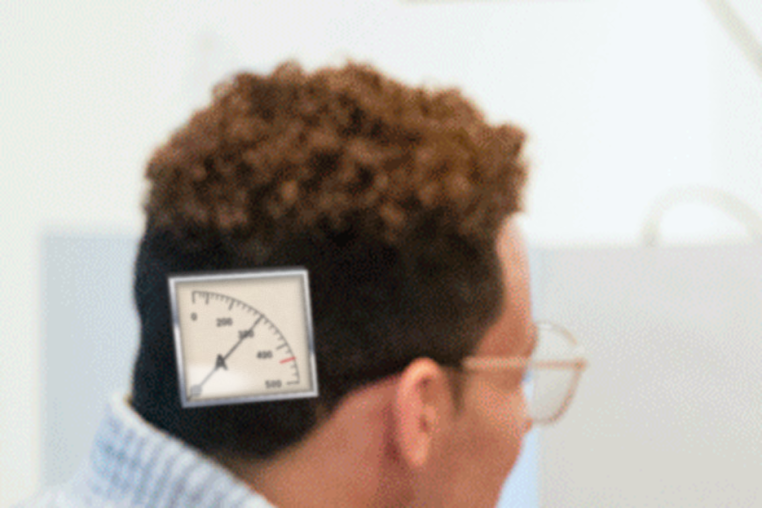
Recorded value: {"value": 300, "unit": "A"}
